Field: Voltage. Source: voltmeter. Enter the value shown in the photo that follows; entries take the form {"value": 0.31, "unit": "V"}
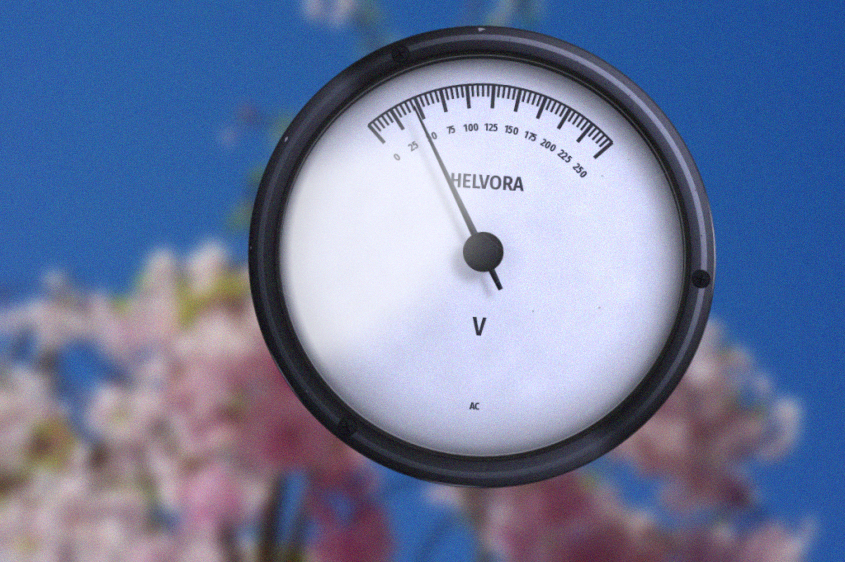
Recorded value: {"value": 45, "unit": "V"}
